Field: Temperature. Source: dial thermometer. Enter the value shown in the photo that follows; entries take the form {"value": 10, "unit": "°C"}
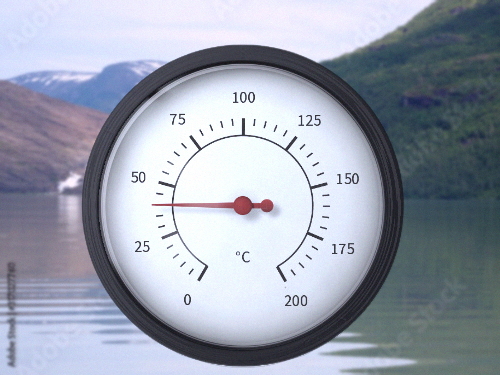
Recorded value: {"value": 40, "unit": "°C"}
